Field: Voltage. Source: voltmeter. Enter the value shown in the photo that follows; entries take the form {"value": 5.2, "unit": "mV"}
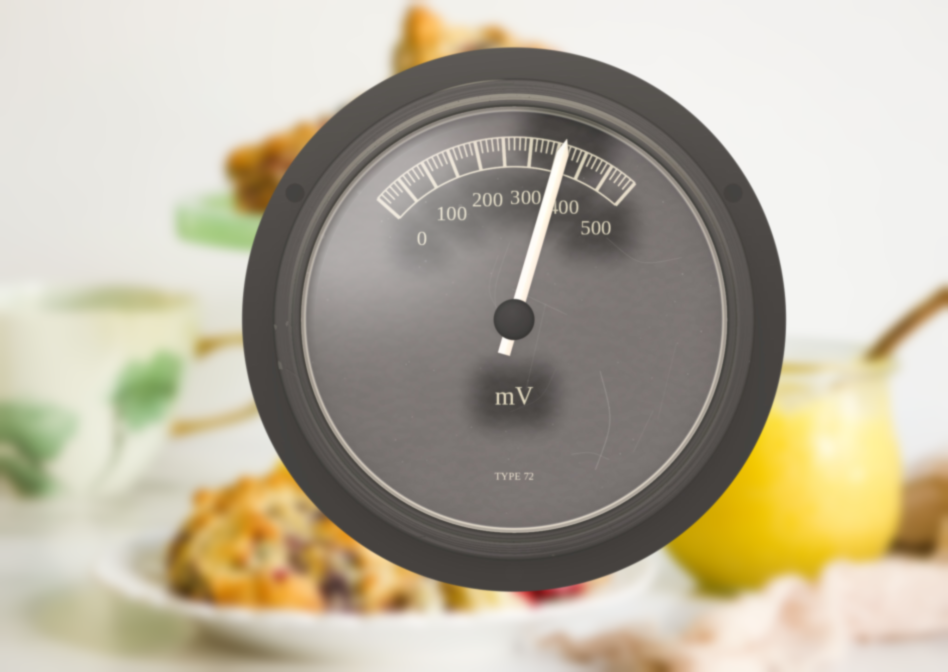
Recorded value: {"value": 360, "unit": "mV"}
